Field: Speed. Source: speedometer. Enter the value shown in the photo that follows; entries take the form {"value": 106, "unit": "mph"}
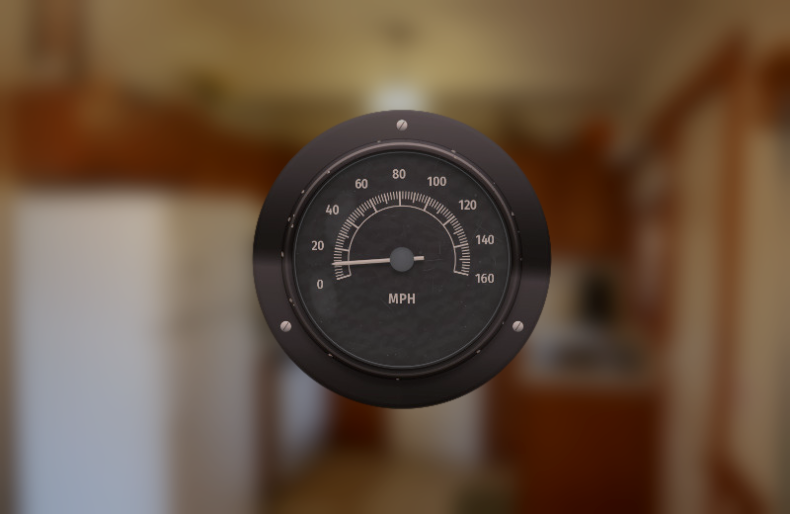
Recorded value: {"value": 10, "unit": "mph"}
